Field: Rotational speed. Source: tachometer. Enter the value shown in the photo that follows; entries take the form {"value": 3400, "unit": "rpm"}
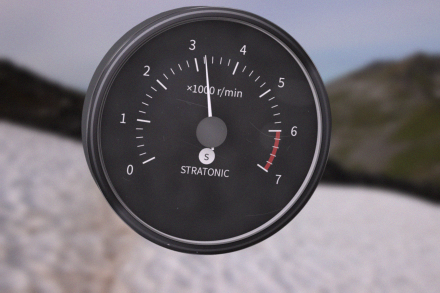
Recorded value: {"value": 3200, "unit": "rpm"}
